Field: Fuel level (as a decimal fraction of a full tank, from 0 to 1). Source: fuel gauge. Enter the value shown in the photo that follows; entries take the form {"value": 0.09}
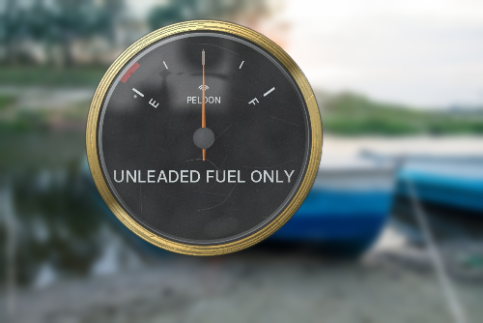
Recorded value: {"value": 0.5}
